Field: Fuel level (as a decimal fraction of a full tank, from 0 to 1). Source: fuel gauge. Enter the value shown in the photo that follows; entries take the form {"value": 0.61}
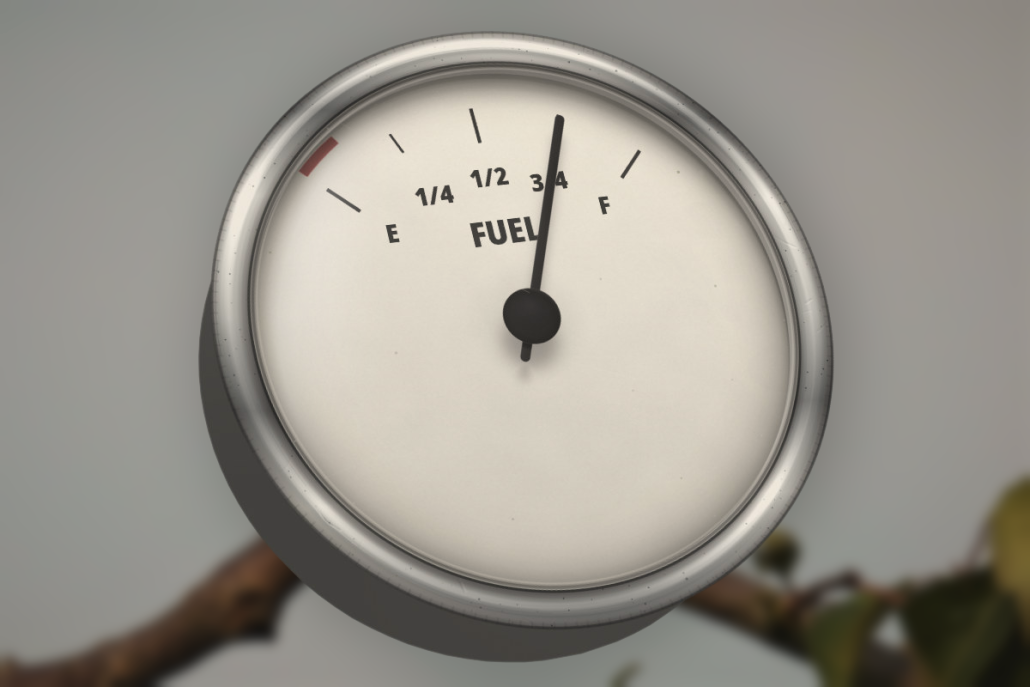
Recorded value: {"value": 0.75}
